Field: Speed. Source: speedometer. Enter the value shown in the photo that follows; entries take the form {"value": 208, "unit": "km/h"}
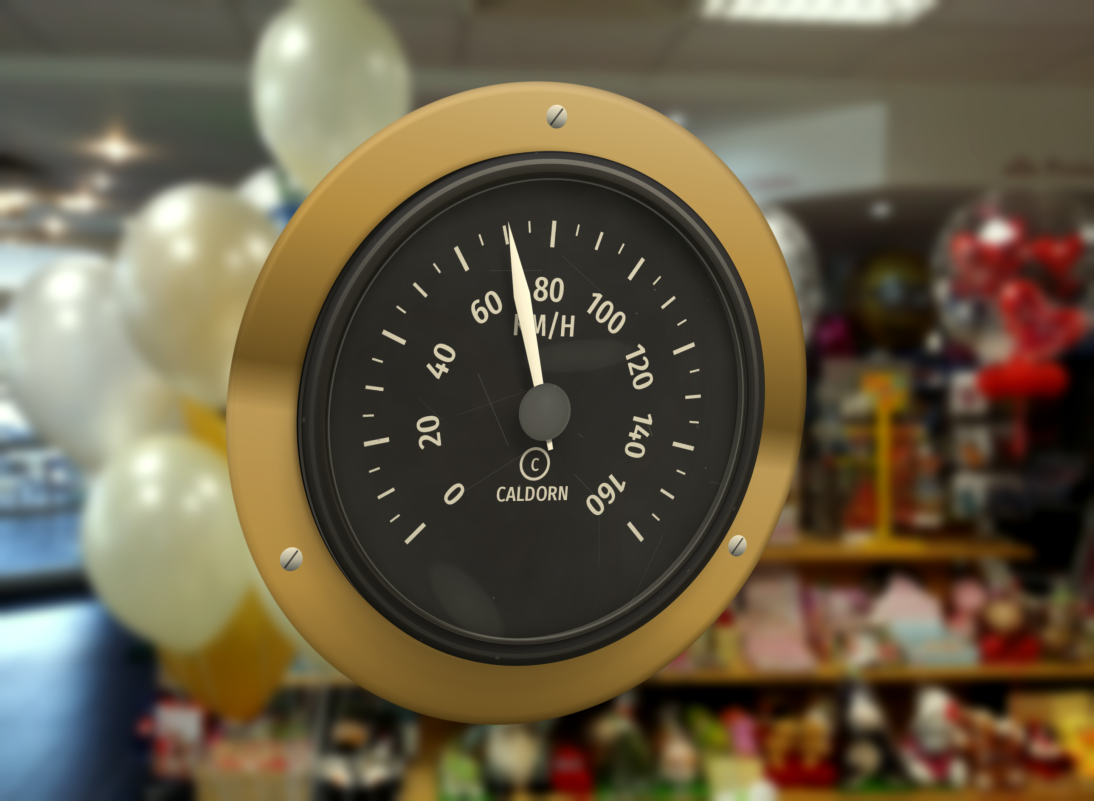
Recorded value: {"value": 70, "unit": "km/h"}
